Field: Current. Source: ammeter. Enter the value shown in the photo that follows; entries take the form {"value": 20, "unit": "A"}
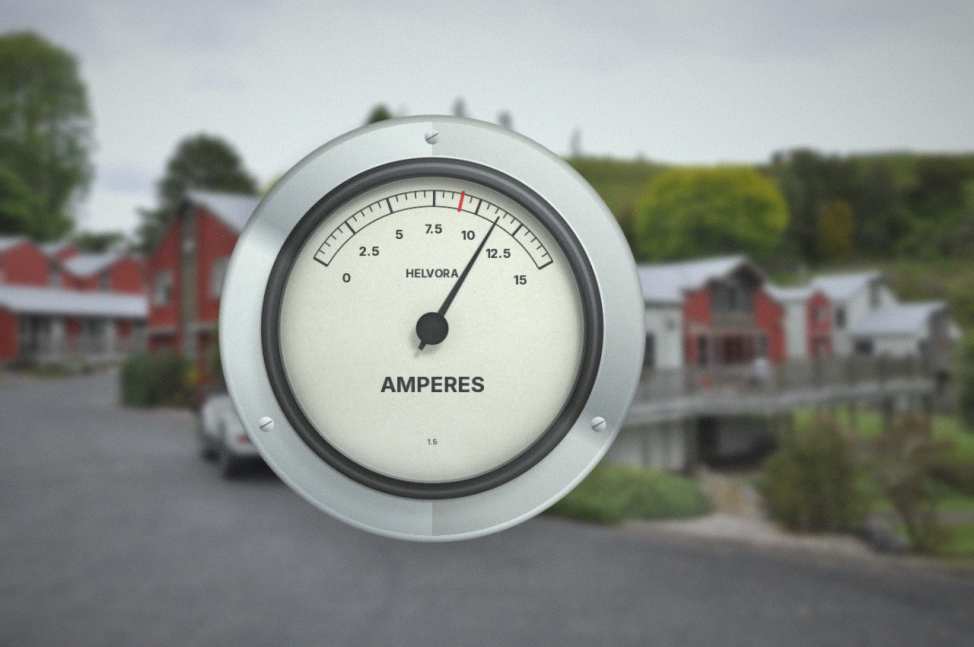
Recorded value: {"value": 11.25, "unit": "A"}
